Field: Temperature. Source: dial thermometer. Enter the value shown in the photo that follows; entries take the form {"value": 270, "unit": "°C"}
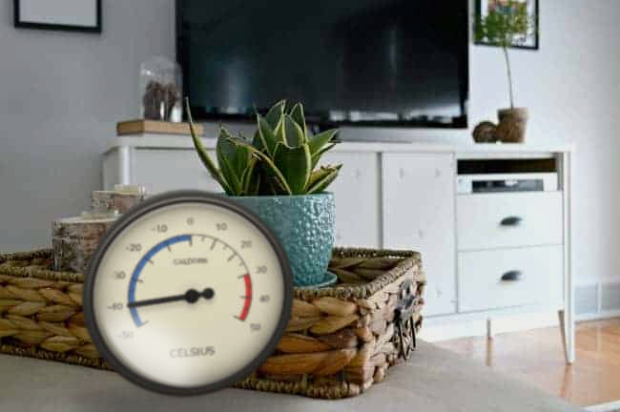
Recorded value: {"value": -40, "unit": "°C"}
